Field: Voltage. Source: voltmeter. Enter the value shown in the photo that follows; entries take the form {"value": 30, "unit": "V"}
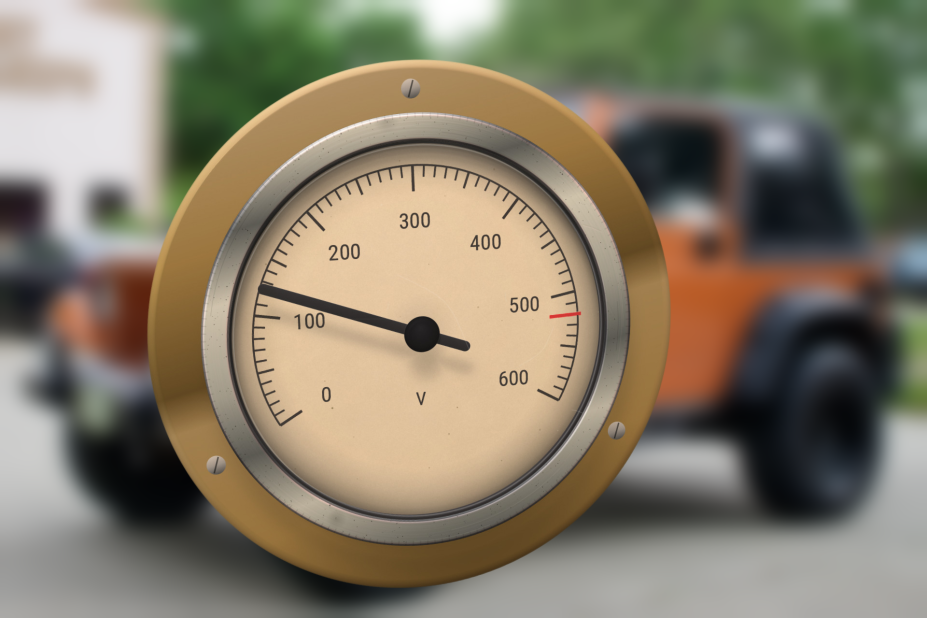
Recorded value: {"value": 125, "unit": "V"}
